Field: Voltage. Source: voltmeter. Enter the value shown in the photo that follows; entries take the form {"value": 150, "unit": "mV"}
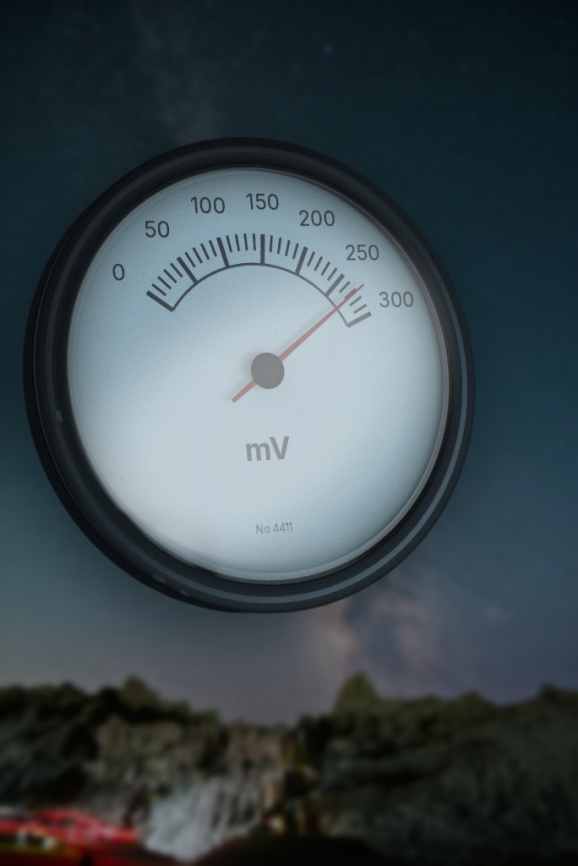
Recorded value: {"value": 270, "unit": "mV"}
